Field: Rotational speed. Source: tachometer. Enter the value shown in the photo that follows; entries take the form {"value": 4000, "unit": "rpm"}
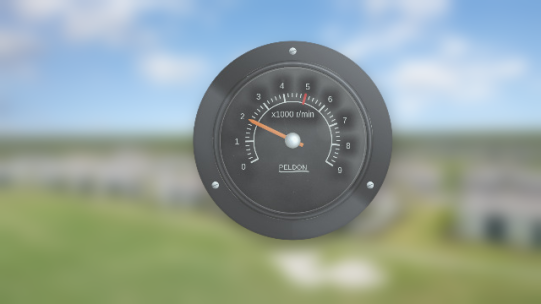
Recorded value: {"value": 2000, "unit": "rpm"}
